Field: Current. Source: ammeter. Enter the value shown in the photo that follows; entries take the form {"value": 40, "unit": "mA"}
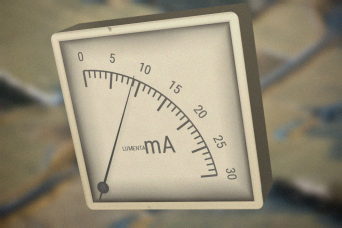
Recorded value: {"value": 9, "unit": "mA"}
